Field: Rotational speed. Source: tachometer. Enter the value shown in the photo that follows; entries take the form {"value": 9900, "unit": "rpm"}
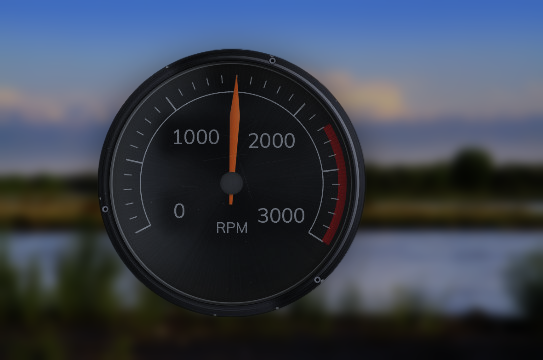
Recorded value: {"value": 1500, "unit": "rpm"}
